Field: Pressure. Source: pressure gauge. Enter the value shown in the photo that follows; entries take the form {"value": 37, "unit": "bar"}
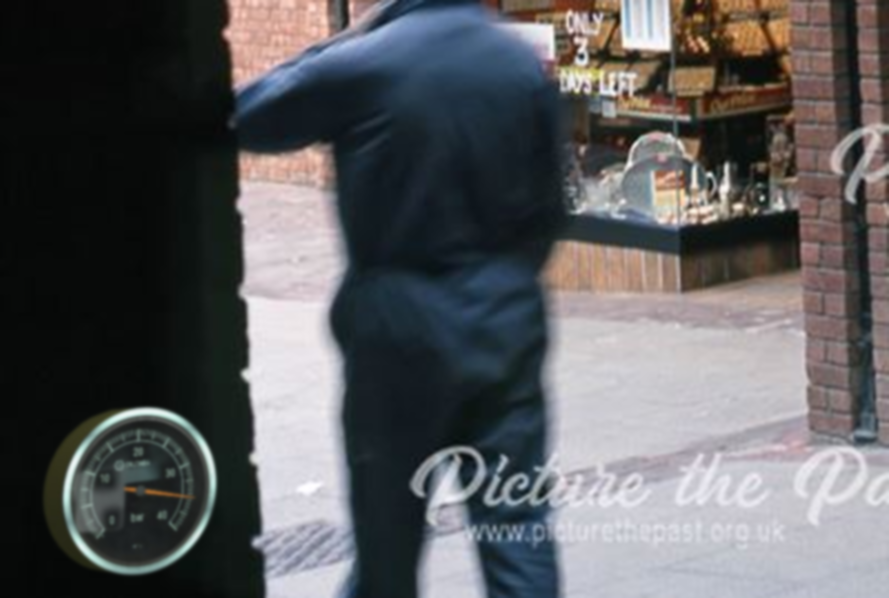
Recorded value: {"value": 35, "unit": "bar"}
